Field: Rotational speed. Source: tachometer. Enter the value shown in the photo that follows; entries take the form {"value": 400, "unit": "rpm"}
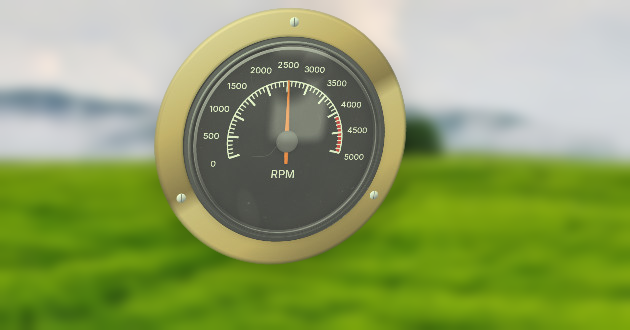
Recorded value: {"value": 2500, "unit": "rpm"}
